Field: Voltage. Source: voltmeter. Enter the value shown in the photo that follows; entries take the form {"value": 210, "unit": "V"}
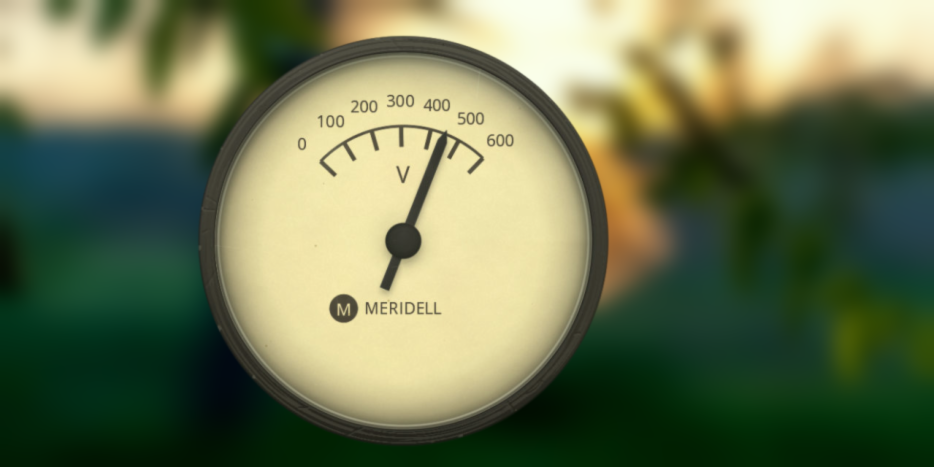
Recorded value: {"value": 450, "unit": "V"}
